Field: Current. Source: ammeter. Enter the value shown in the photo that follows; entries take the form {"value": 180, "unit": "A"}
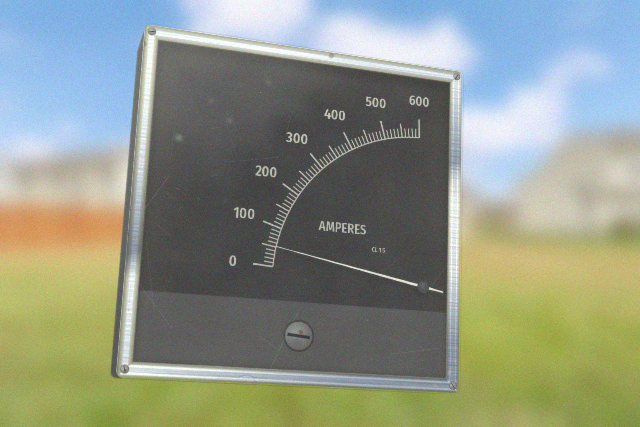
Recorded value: {"value": 50, "unit": "A"}
